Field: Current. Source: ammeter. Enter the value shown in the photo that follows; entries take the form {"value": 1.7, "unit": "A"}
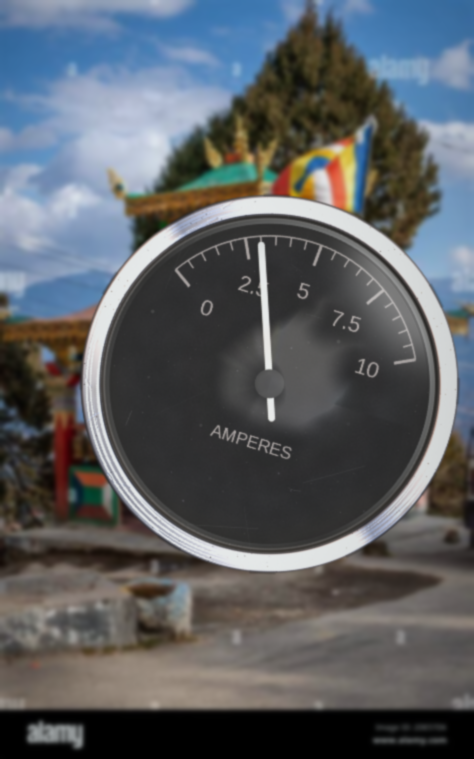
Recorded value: {"value": 3, "unit": "A"}
